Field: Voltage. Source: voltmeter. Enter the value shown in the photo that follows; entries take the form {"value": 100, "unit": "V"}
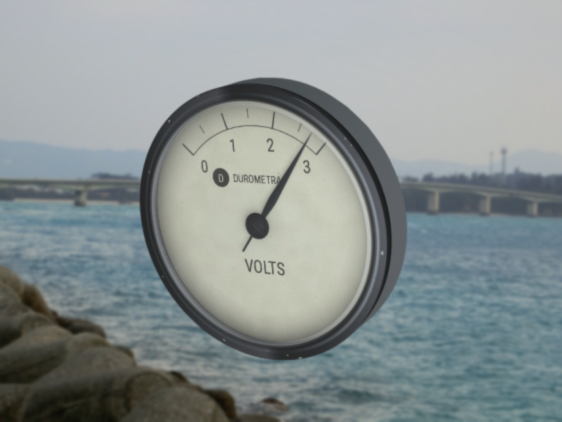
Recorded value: {"value": 2.75, "unit": "V"}
